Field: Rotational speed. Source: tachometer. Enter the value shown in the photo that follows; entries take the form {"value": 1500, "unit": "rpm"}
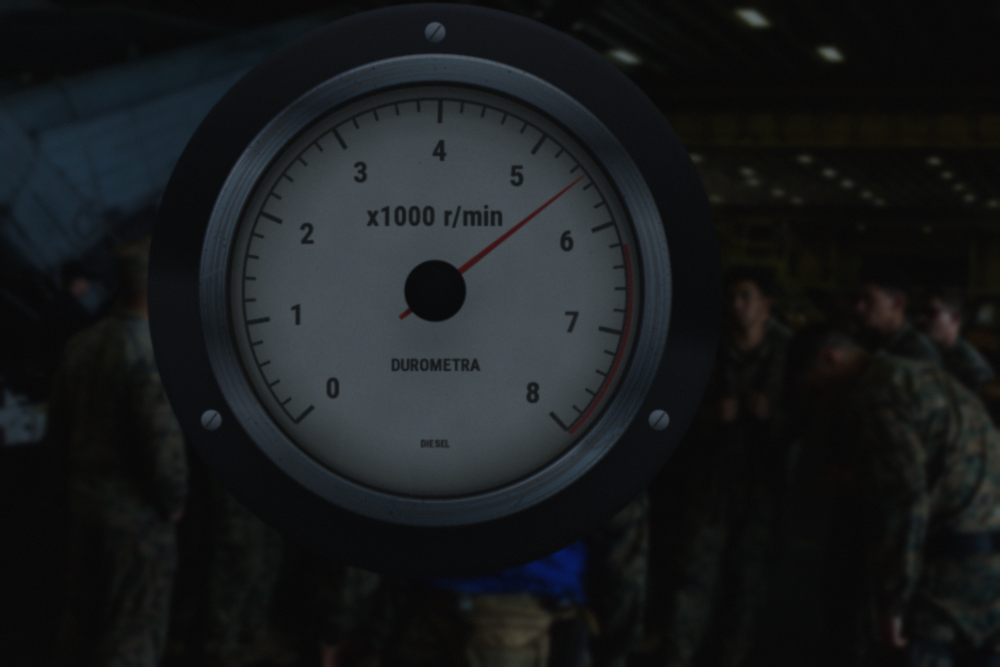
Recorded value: {"value": 5500, "unit": "rpm"}
